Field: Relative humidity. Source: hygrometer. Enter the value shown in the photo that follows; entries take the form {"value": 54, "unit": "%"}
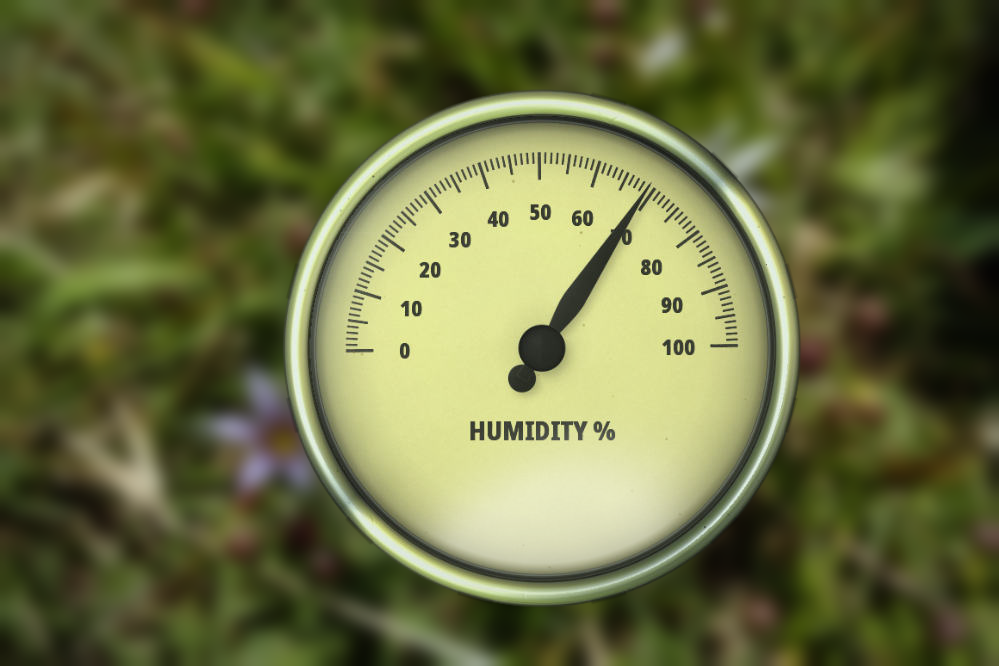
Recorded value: {"value": 69, "unit": "%"}
